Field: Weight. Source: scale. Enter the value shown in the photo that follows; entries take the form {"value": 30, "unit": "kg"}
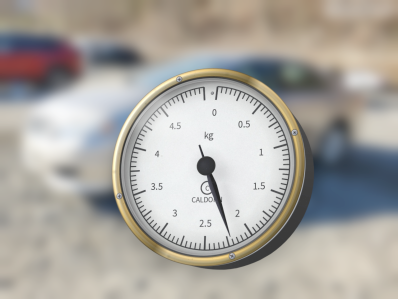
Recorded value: {"value": 2.2, "unit": "kg"}
